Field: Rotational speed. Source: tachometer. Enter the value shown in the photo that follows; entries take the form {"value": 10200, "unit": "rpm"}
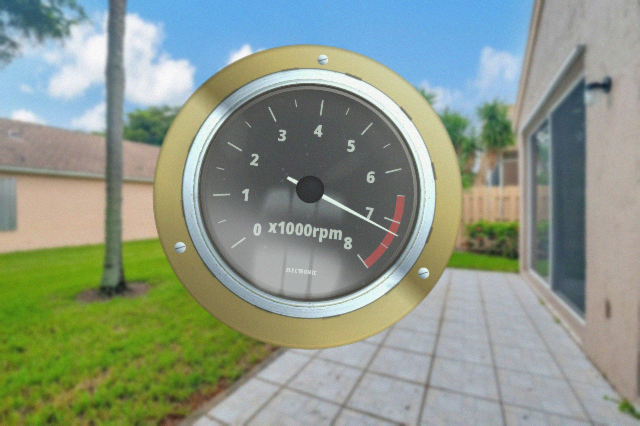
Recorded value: {"value": 7250, "unit": "rpm"}
